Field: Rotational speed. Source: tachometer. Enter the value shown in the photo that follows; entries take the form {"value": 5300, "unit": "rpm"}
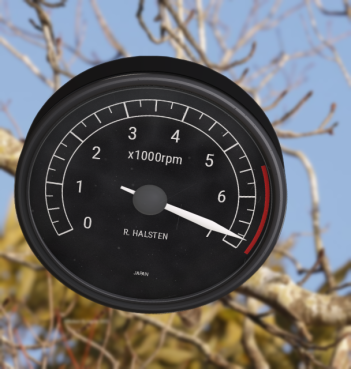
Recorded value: {"value": 6750, "unit": "rpm"}
